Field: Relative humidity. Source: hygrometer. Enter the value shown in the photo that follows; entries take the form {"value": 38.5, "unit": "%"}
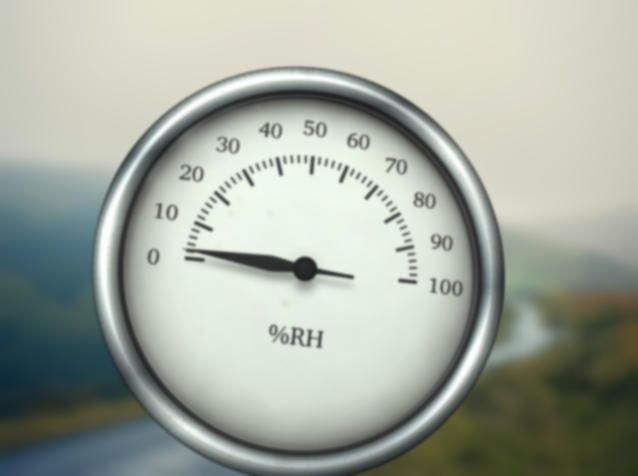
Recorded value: {"value": 2, "unit": "%"}
